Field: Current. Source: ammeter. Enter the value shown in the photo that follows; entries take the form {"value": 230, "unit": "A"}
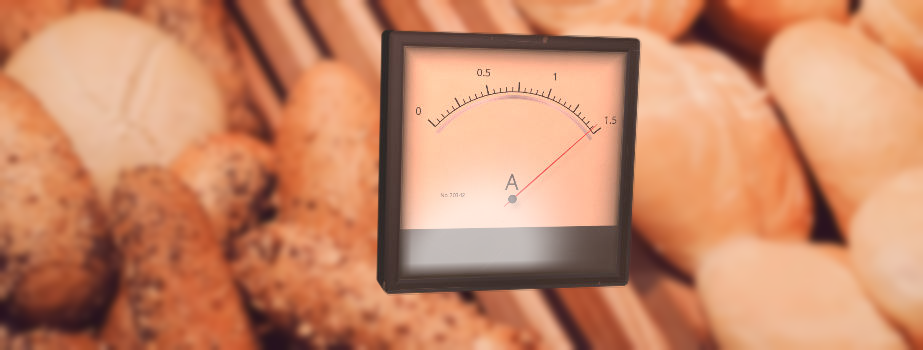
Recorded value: {"value": 1.45, "unit": "A"}
